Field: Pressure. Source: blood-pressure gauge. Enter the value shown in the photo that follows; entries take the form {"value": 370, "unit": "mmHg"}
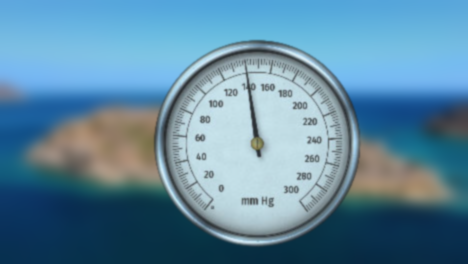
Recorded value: {"value": 140, "unit": "mmHg"}
